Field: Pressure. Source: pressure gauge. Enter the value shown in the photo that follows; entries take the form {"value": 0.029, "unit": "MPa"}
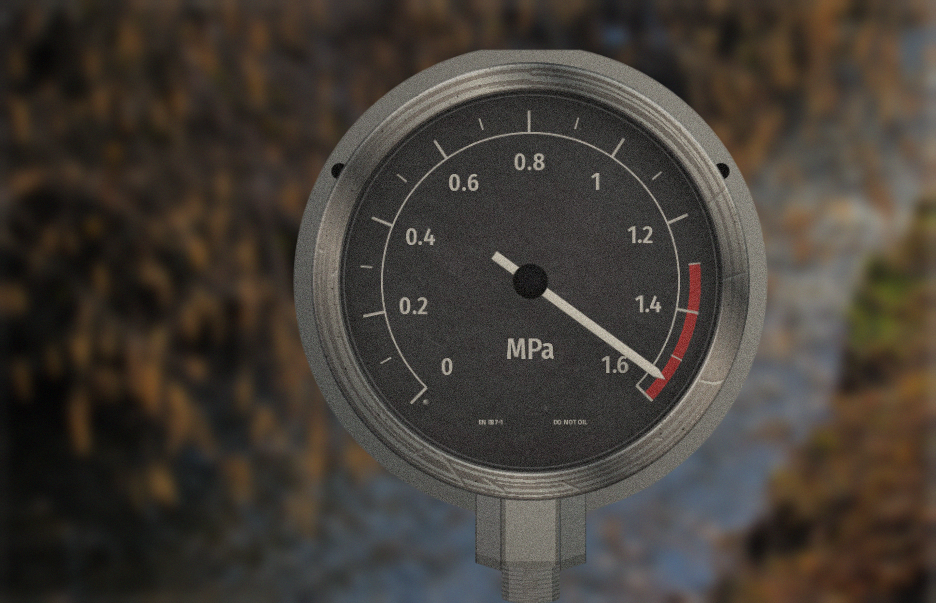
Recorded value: {"value": 1.55, "unit": "MPa"}
